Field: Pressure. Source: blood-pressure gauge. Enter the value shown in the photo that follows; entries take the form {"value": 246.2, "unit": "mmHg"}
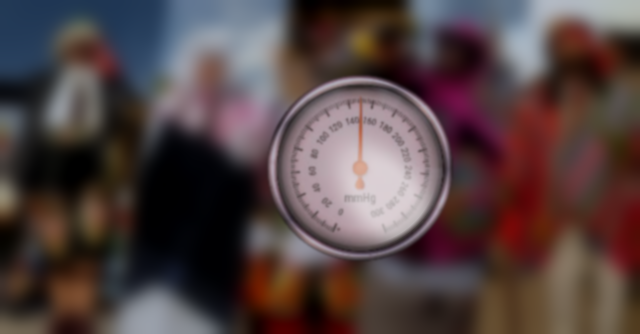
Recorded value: {"value": 150, "unit": "mmHg"}
